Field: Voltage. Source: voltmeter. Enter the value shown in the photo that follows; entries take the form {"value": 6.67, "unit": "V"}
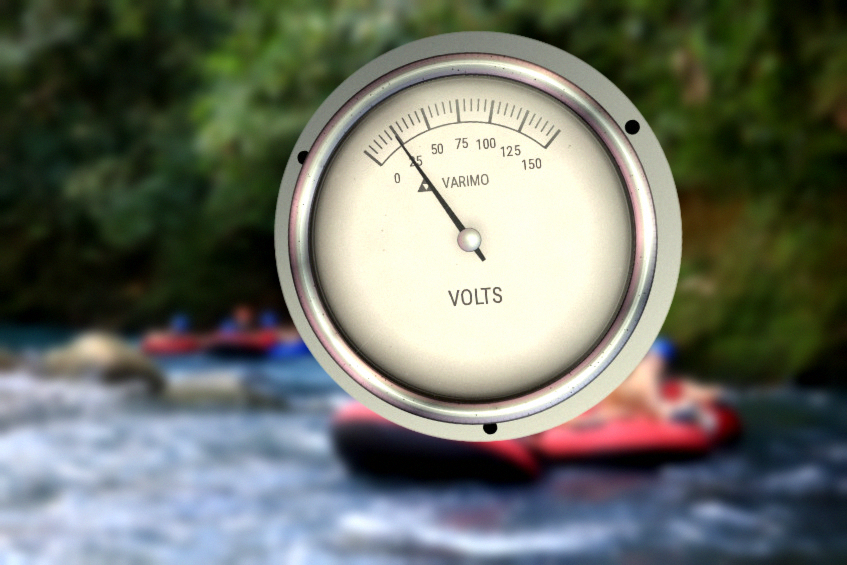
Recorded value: {"value": 25, "unit": "V"}
